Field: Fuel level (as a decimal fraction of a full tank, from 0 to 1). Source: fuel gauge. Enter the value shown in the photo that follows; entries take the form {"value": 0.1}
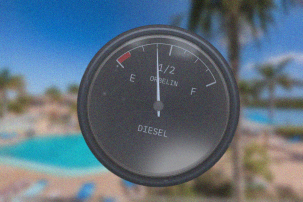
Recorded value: {"value": 0.375}
